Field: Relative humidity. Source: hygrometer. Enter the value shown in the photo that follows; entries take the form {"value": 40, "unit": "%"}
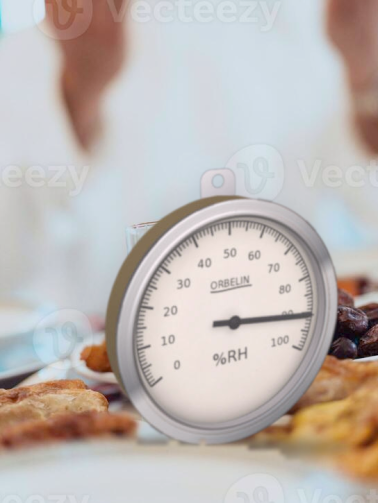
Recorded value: {"value": 90, "unit": "%"}
